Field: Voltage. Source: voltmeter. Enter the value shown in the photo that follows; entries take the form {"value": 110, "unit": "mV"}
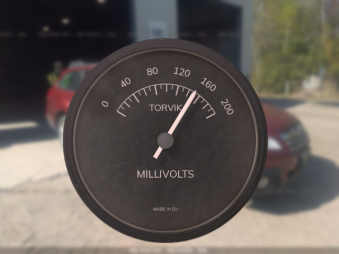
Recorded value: {"value": 150, "unit": "mV"}
